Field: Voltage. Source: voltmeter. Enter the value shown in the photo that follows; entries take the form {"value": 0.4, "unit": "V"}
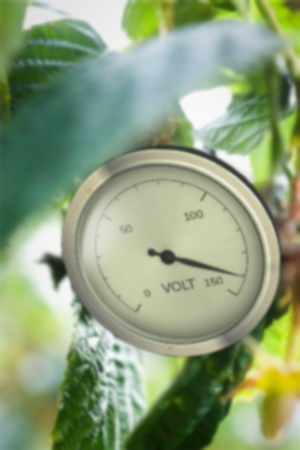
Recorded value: {"value": 140, "unit": "V"}
